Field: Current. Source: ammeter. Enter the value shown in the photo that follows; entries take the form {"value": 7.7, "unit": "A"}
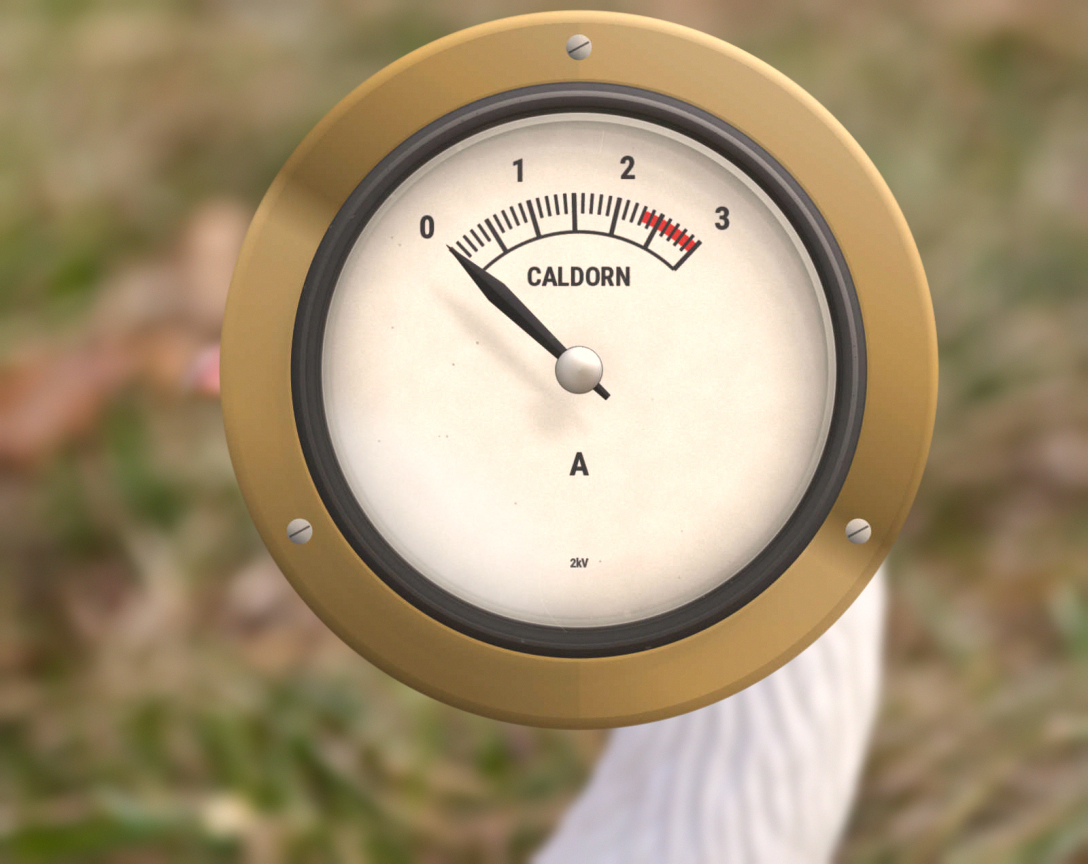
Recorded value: {"value": 0, "unit": "A"}
